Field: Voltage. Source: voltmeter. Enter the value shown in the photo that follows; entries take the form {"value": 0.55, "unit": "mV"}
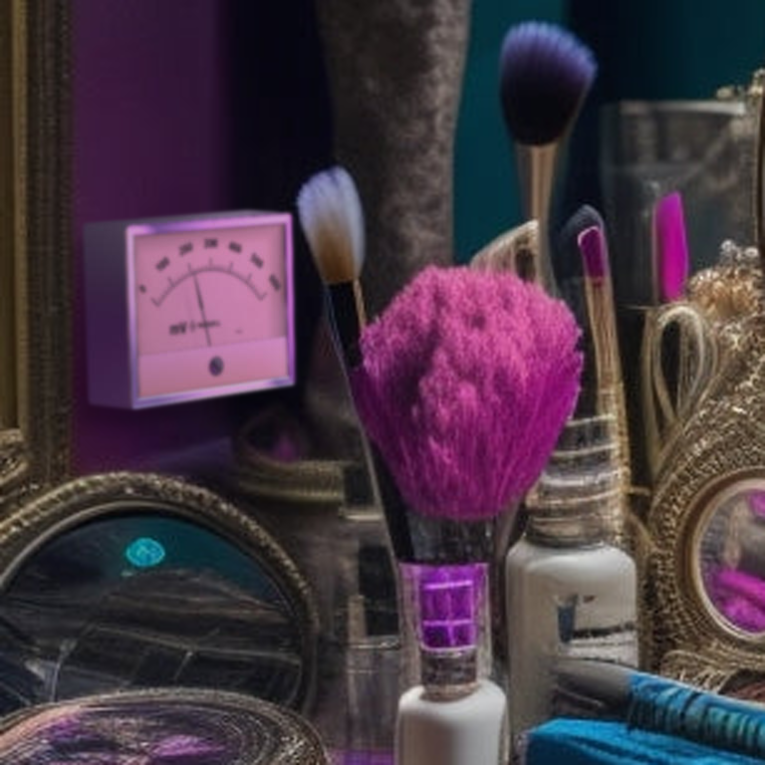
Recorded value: {"value": 200, "unit": "mV"}
